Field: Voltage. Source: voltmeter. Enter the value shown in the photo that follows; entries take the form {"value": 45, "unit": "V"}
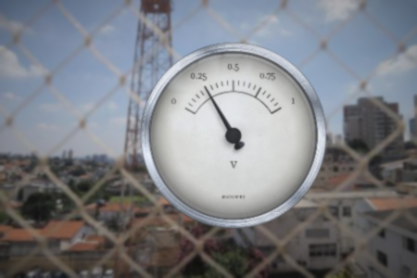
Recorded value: {"value": 0.25, "unit": "V"}
